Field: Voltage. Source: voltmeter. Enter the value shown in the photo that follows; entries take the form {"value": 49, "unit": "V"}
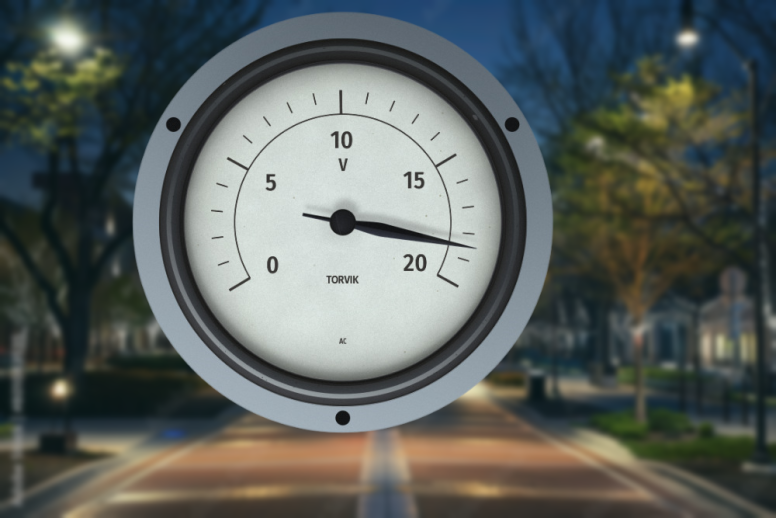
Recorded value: {"value": 18.5, "unit": "V"}
